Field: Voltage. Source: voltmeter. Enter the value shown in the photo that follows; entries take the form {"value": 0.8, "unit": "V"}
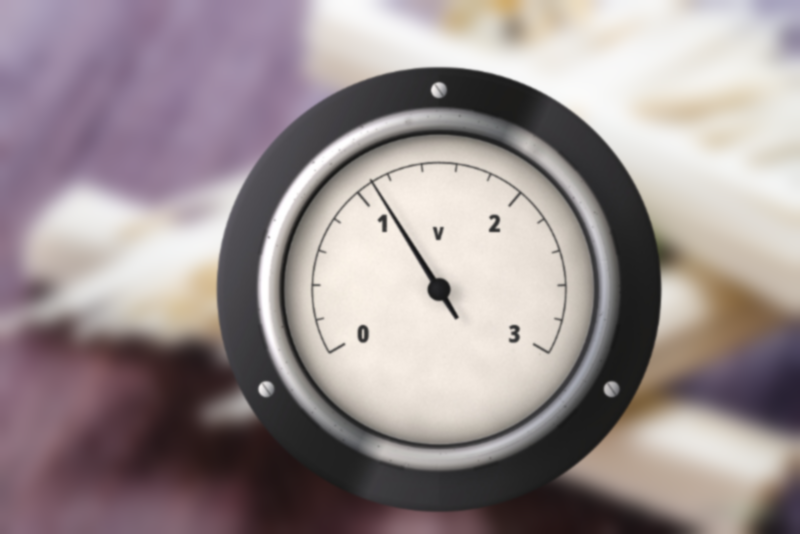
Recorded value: {"value": 1.1, "unit": "V"}
